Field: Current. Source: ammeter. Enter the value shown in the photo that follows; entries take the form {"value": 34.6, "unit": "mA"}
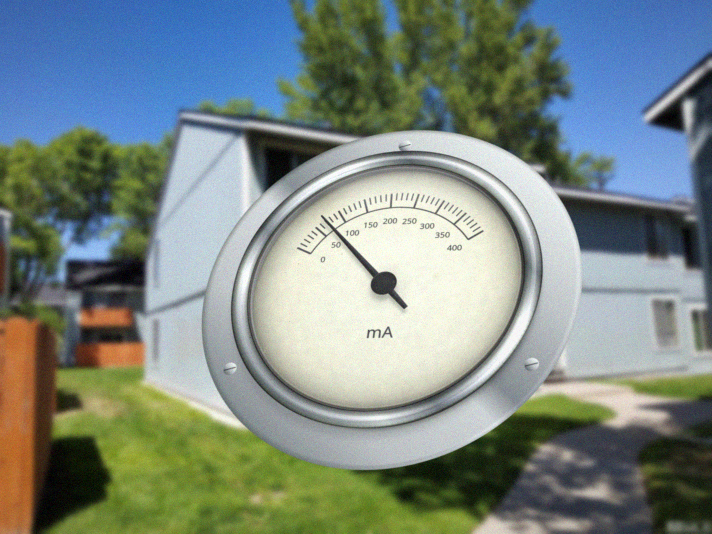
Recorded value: {"value": 70, "unit": "mA"}
